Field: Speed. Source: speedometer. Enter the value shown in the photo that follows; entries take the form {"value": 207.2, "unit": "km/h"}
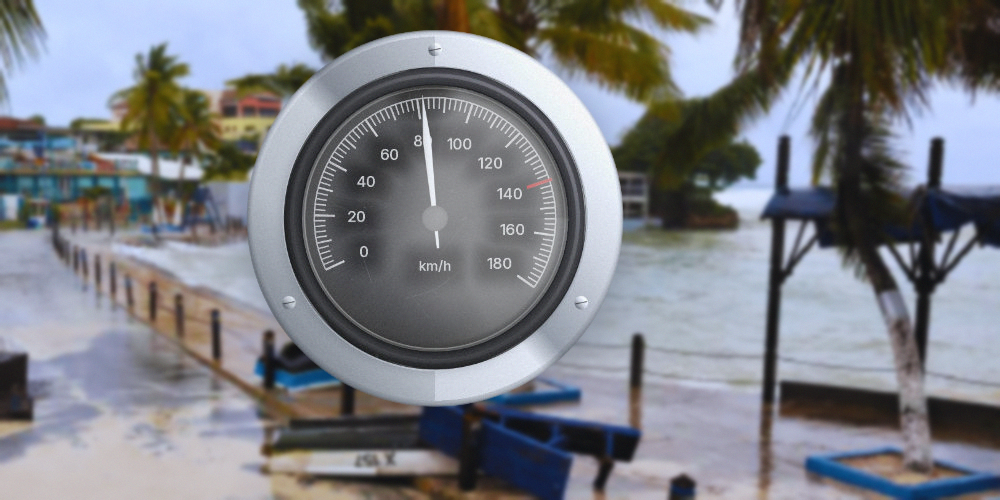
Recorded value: {"value": 82, "unit": "km/h"}
